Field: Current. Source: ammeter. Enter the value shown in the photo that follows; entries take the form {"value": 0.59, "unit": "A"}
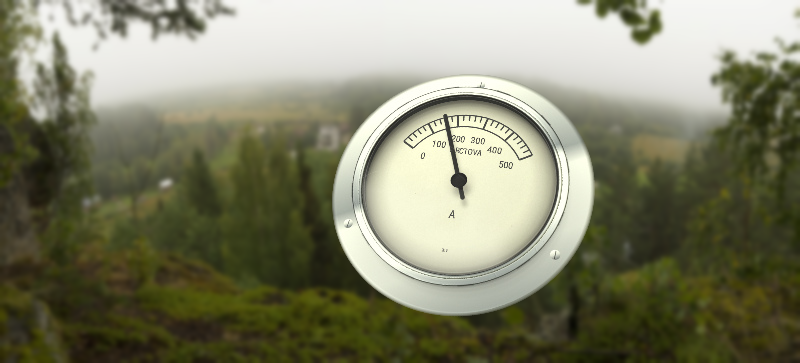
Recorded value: {"value": 160, "unit": "A"}
